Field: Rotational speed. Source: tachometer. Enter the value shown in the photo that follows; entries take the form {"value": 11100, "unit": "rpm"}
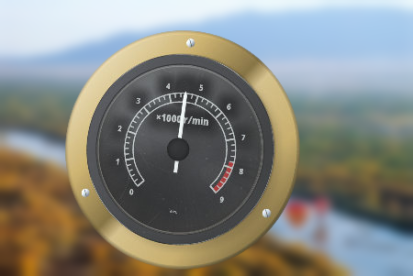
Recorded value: {"value": 4600, "unit": "rpm"}
